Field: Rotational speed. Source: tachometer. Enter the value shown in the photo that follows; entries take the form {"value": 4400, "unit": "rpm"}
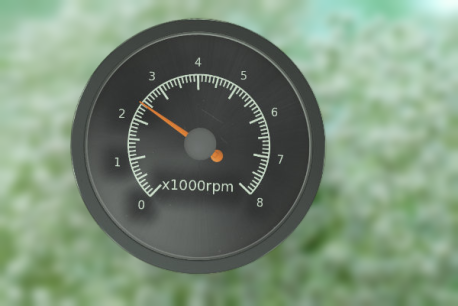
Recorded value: {"value": 2400, "unit": "rpm"}
